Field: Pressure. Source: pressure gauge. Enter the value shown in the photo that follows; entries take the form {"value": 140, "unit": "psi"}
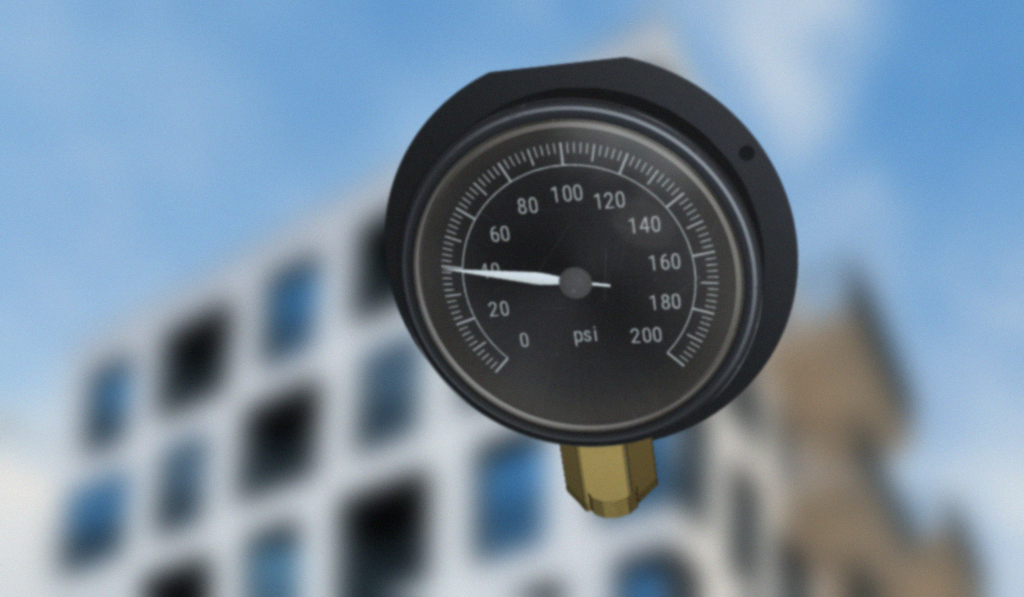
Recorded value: {"value": 40, "unit": "psi"}
